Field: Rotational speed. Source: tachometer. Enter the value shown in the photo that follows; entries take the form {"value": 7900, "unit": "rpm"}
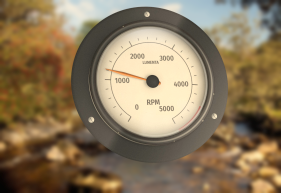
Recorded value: {"value": 1200, "unit": "rpm"}
